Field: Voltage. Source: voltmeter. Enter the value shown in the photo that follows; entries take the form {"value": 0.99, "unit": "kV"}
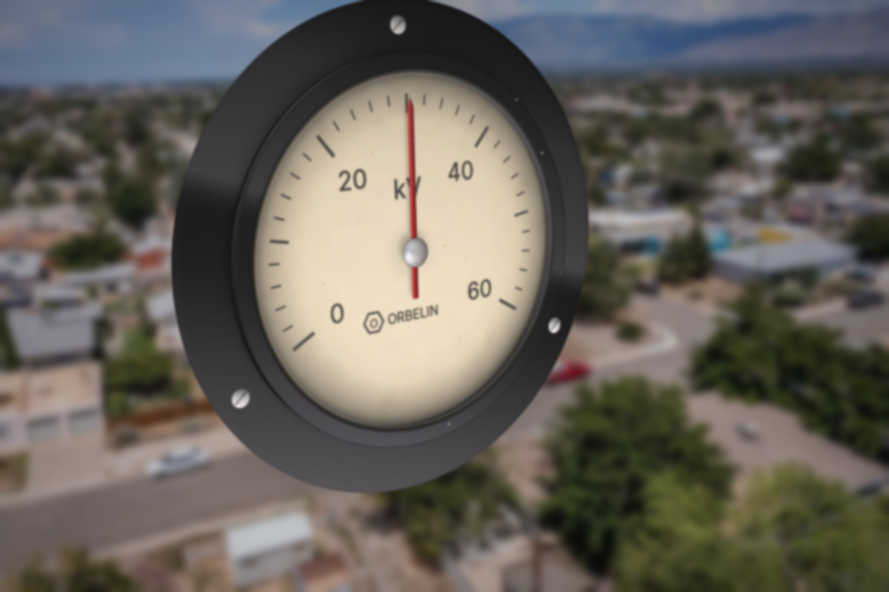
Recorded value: {"value": 30, "unit": "kV"}
